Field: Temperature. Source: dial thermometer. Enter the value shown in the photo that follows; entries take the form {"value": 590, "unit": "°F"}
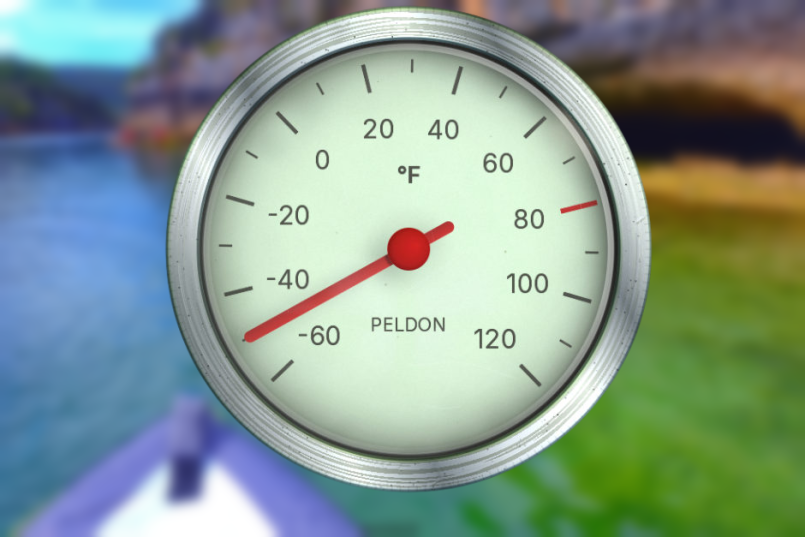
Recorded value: {"value": -50, "unit": "°F"}
